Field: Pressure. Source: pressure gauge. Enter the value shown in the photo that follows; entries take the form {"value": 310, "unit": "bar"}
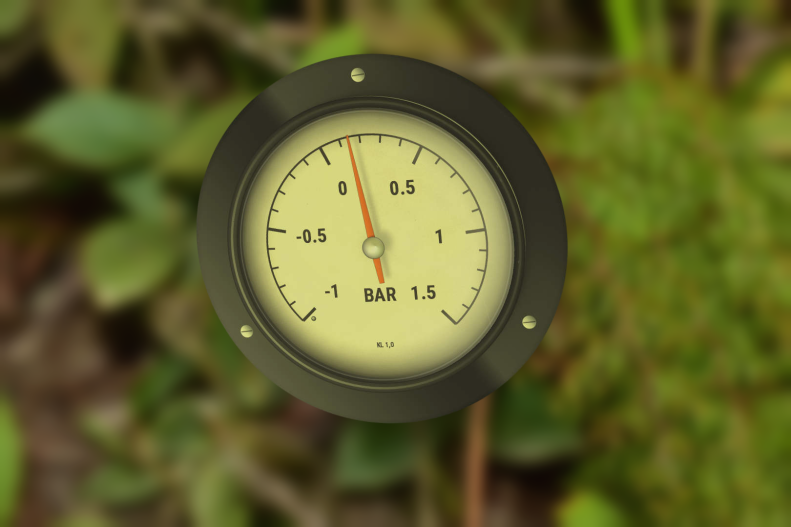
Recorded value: {"value": 0.15, "unit": "bar"}
